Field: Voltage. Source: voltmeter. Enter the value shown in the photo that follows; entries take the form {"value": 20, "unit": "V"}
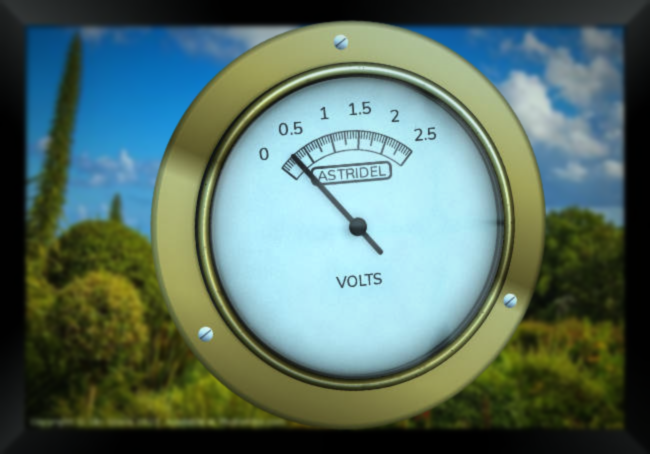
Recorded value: {"value": 0.25, "unit": "V"}
